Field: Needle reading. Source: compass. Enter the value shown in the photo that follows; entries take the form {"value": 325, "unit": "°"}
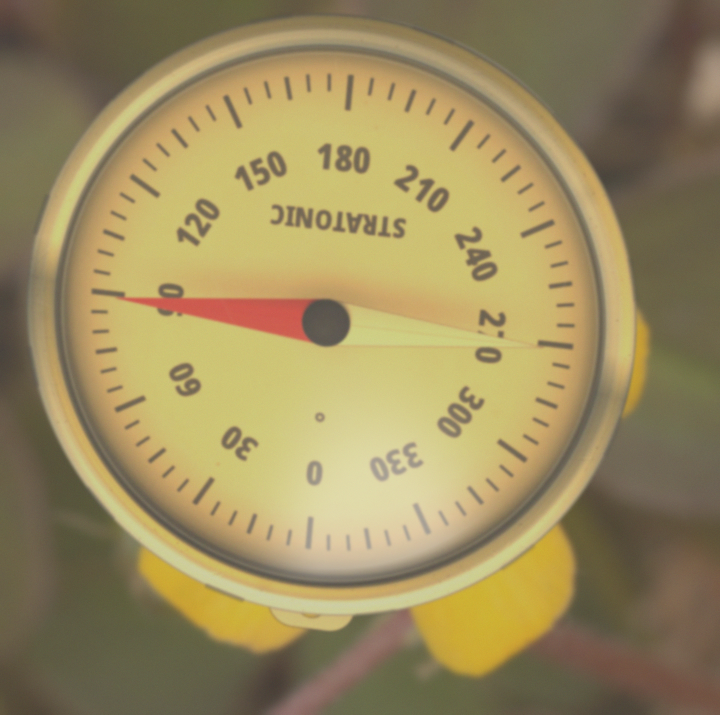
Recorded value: {"value": 90, "unit": "°"}
